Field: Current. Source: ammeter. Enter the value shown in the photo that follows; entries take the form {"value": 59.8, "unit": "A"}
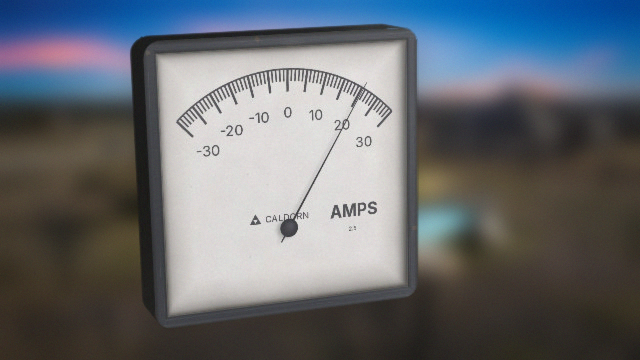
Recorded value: {"value": 20, "unit": "A"}
